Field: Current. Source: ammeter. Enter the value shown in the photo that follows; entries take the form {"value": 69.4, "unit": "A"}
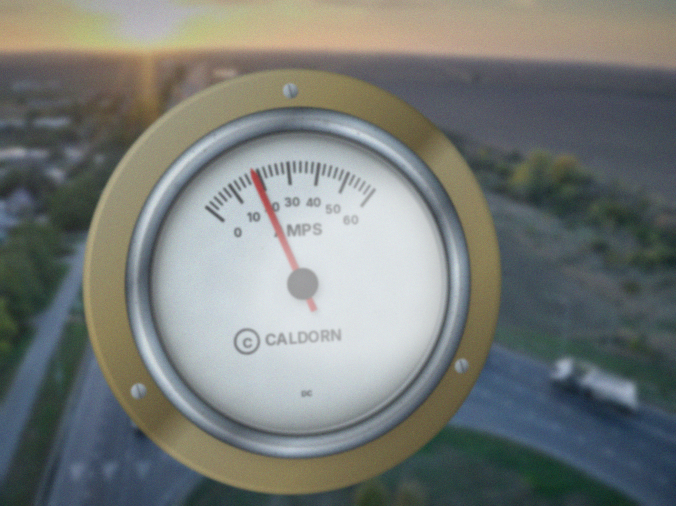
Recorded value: {"value": 18, "unit": "A"}
